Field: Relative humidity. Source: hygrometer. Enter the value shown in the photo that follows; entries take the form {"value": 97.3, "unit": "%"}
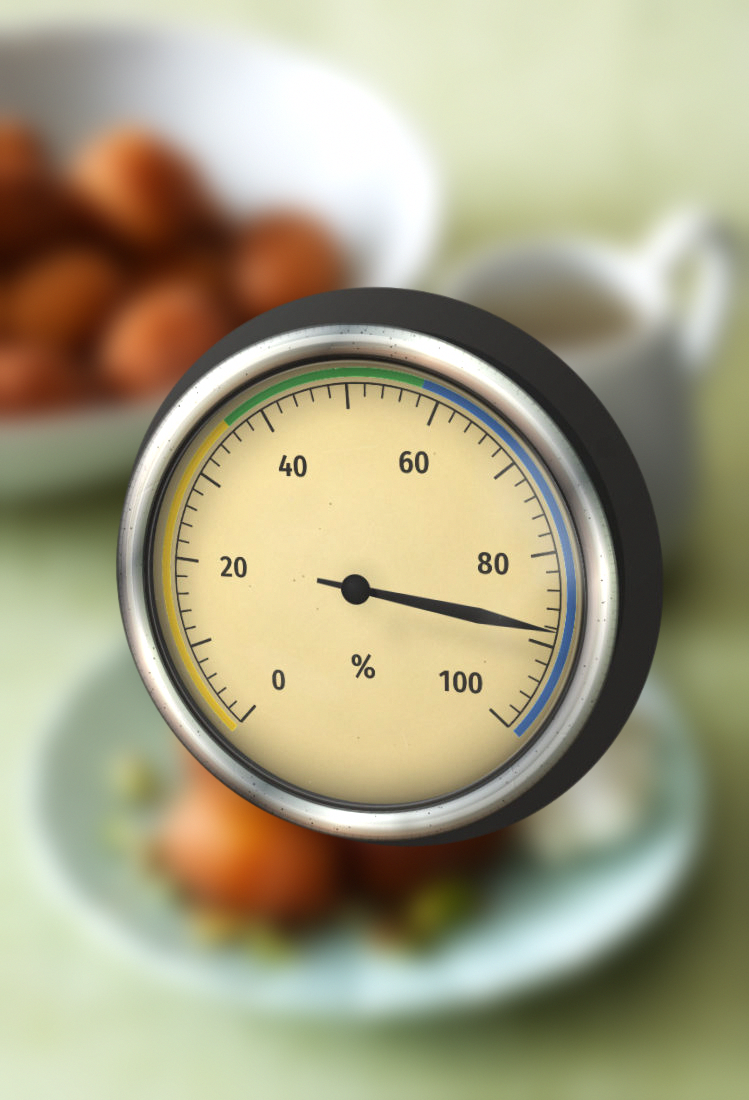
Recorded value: {"value": 88, "unit": "%"}
